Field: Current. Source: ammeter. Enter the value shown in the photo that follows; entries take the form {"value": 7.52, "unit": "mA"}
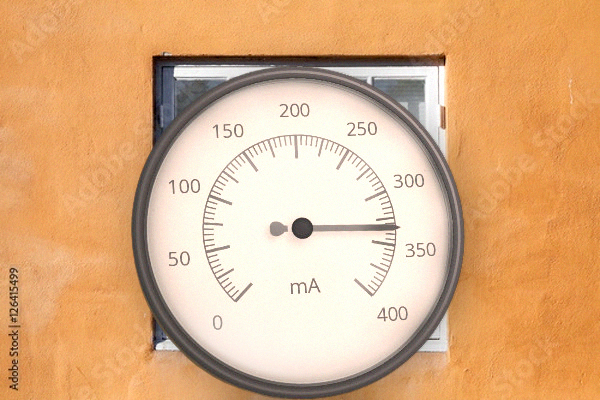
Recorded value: {"value": 335, "unit": "mA"}
